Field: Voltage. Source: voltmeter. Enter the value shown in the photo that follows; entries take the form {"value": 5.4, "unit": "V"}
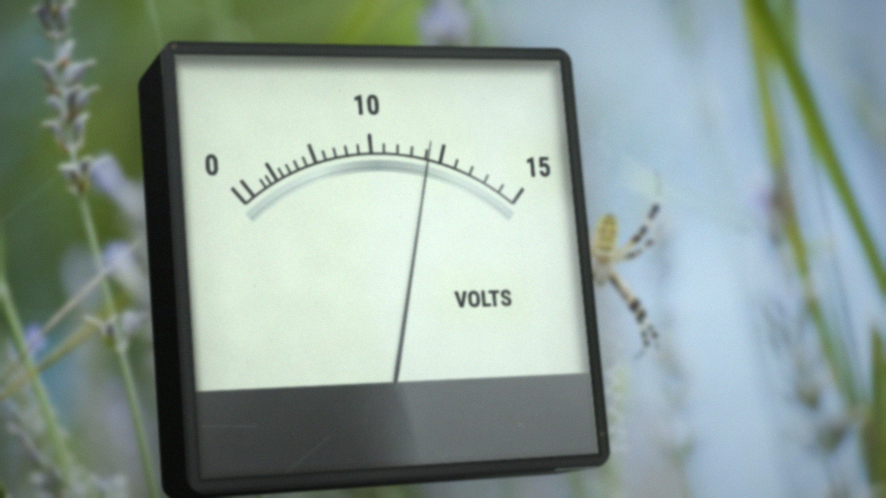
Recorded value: {"value": 12, "unit": "V"}
